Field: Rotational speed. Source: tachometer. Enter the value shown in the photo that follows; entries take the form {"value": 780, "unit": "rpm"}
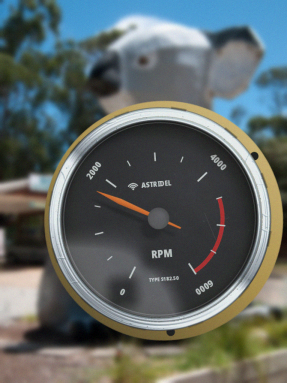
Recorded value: {"value": 1750, "unit": "rpm"}
